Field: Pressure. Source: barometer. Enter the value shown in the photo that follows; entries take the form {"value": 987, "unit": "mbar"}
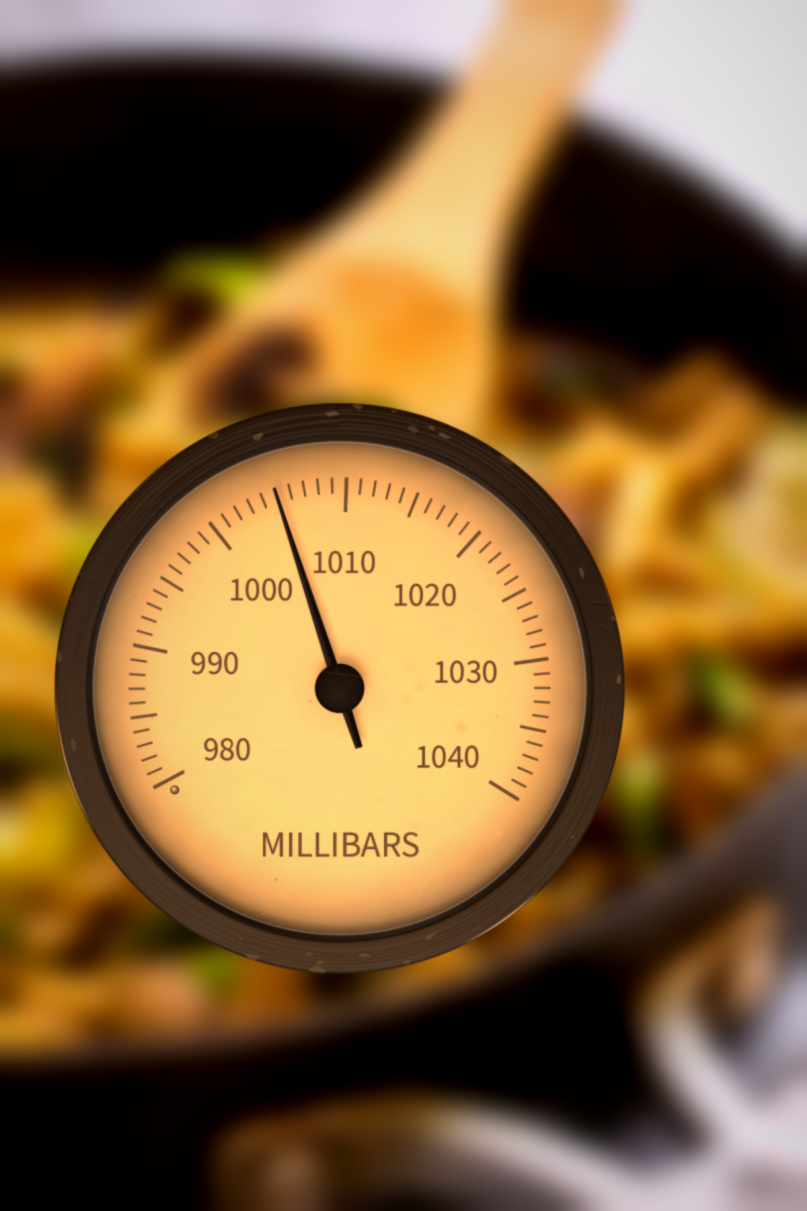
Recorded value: {"value": 1005, "unit": "mbar"}
